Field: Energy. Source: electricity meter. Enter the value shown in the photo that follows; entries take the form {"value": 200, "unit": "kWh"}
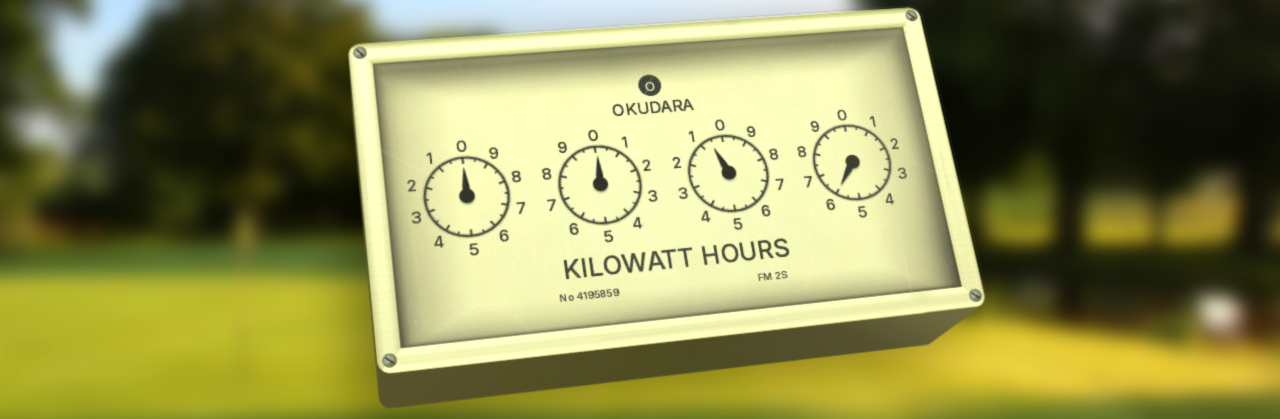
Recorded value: {"value": 6, "unit": "kWh"}
